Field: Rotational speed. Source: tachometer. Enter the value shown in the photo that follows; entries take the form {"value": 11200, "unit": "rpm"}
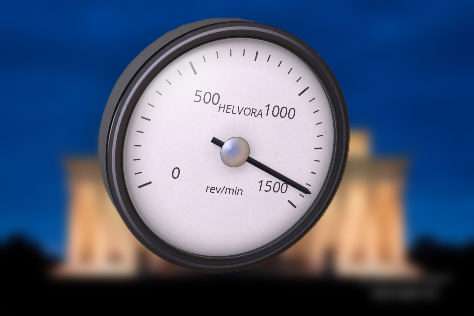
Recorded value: {"value": 1425, "unit": "rpm"}
